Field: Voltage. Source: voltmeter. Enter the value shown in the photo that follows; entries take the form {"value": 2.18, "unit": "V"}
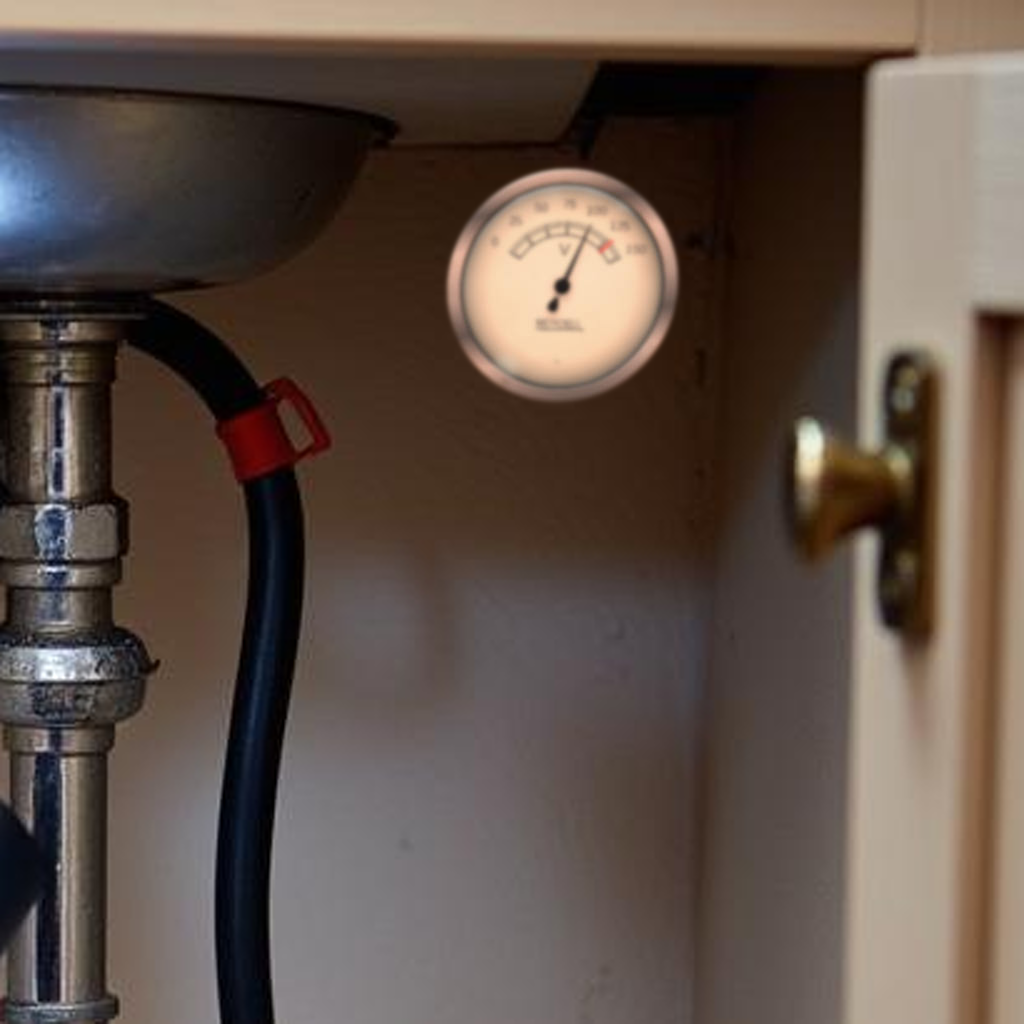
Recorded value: {"value": 100, "unit": "V"}
